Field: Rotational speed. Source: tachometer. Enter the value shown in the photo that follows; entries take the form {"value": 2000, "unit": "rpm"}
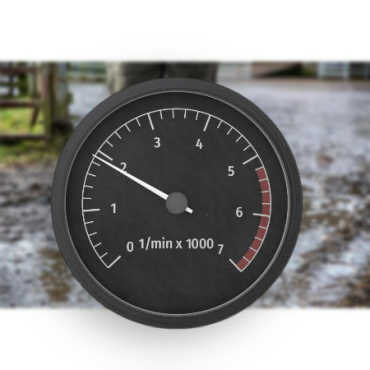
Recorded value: {"value": 1900, "unit": "rpm"}
